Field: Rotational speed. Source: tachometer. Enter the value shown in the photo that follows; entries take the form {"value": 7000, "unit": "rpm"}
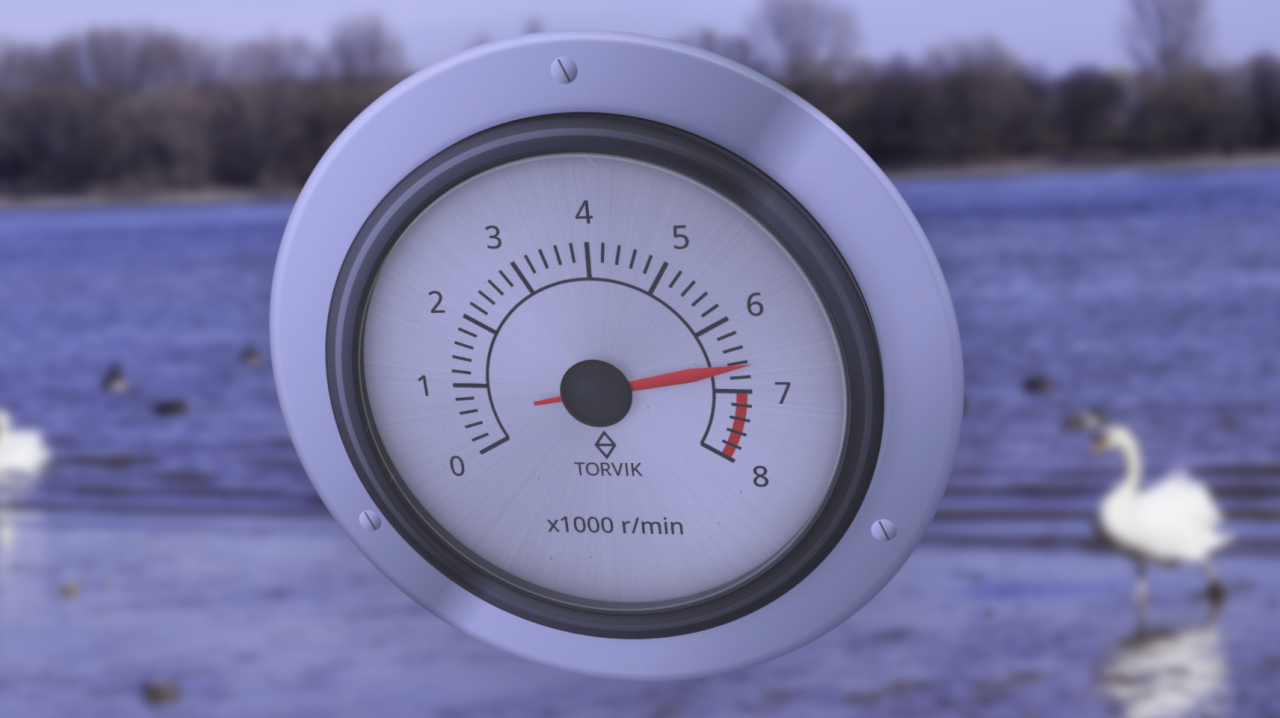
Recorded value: {"value": 6600, "unit": "rpm"}
